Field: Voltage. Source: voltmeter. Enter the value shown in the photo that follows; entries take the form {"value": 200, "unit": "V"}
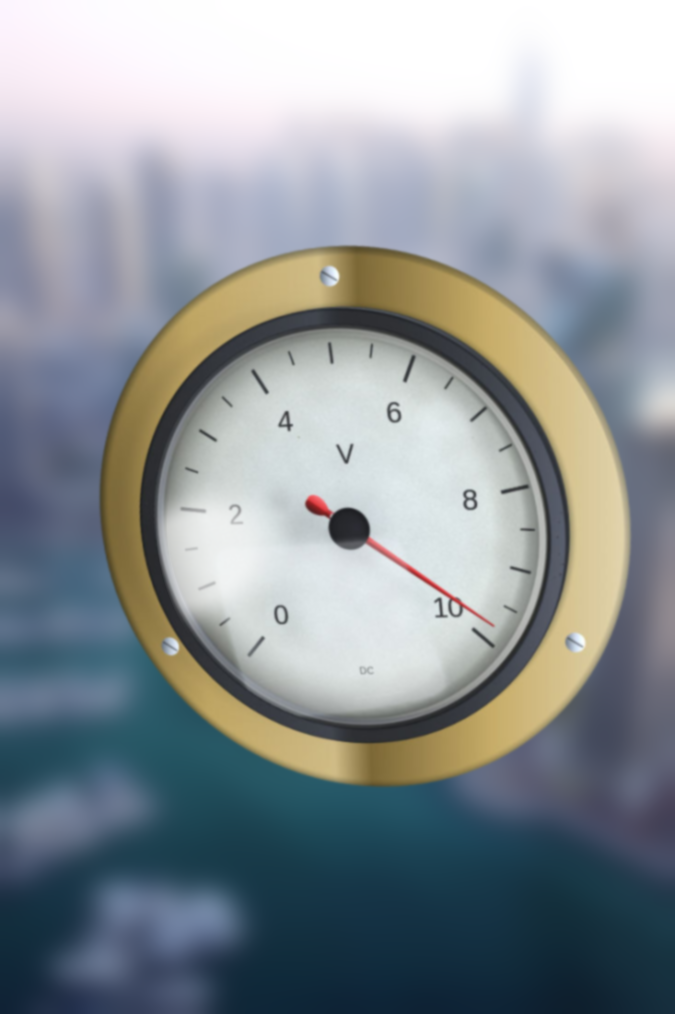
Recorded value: {"value": 9.75, "unit": "V"}
